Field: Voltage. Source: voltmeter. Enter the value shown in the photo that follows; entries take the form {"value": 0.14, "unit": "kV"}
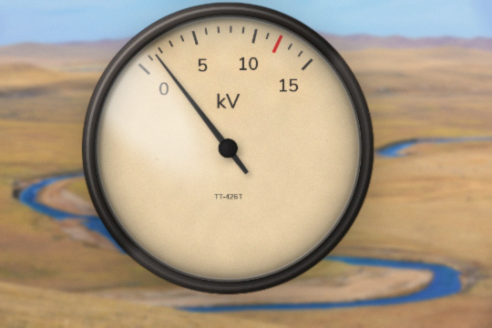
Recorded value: {"value": 1.5, "unit": "kV"}
